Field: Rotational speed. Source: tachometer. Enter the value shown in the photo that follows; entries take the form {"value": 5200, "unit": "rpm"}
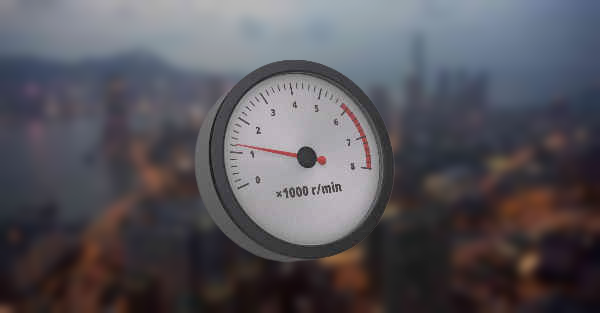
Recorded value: {"value": 1200, "unit": "rpm"}
